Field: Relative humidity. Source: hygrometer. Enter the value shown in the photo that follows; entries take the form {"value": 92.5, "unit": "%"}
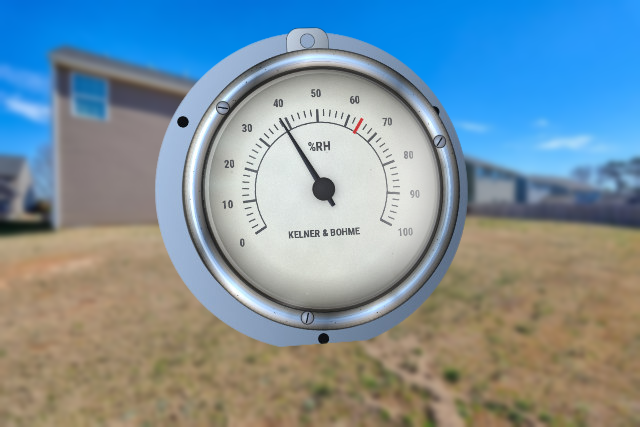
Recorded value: {"value": 38, "unit": "%"}
